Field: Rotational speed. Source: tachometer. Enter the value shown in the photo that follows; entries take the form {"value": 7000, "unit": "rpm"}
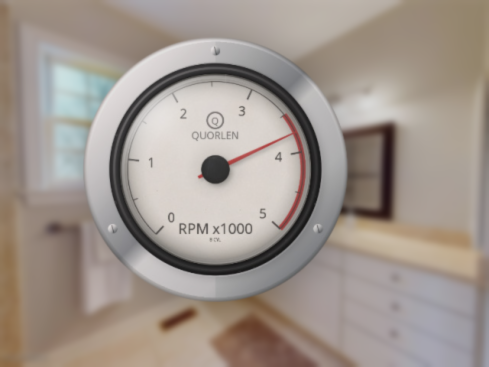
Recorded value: {"value": 3750, "unit": "rpm"}
